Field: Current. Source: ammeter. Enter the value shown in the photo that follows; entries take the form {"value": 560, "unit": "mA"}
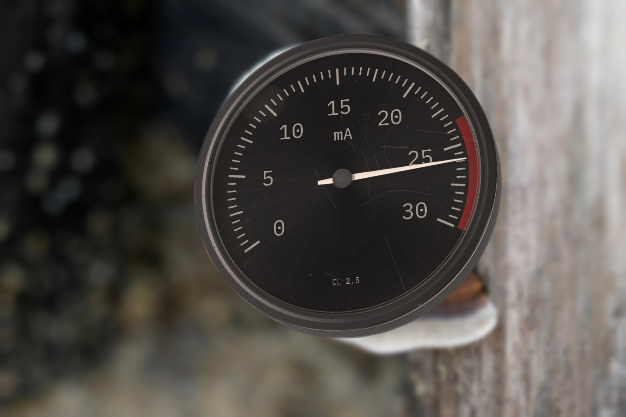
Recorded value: {"value": 26, "unit": "mA"}
